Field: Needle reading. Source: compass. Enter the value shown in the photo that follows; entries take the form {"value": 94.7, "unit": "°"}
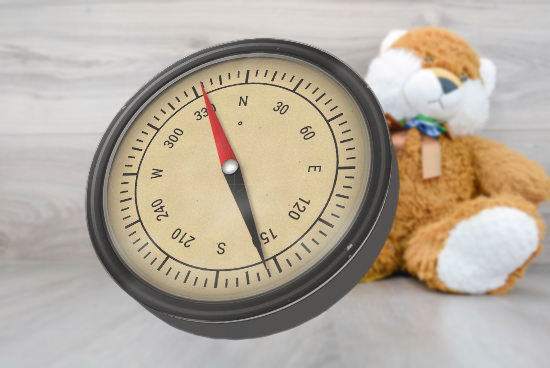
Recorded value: {"value": 335, "unit": "°"}
